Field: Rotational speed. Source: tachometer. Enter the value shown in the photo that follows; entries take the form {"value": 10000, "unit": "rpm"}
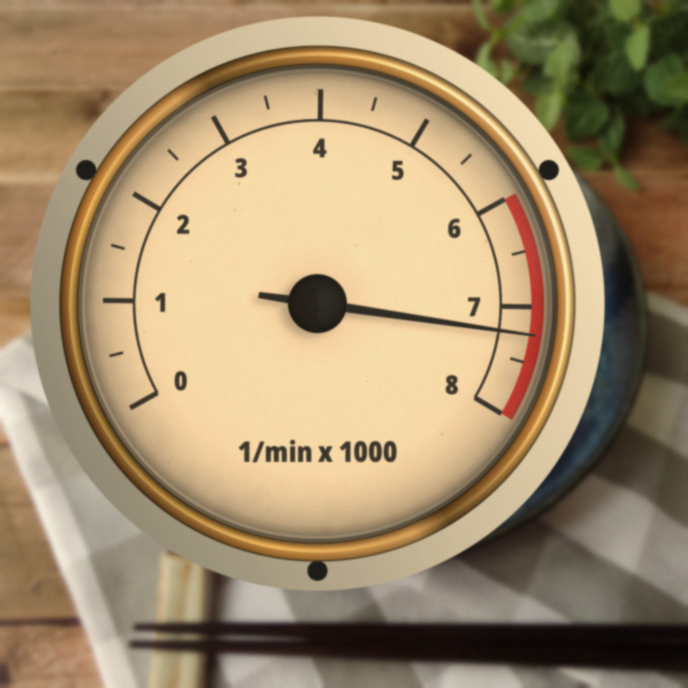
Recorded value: {"value": 7250, "unit": "rpm"}
